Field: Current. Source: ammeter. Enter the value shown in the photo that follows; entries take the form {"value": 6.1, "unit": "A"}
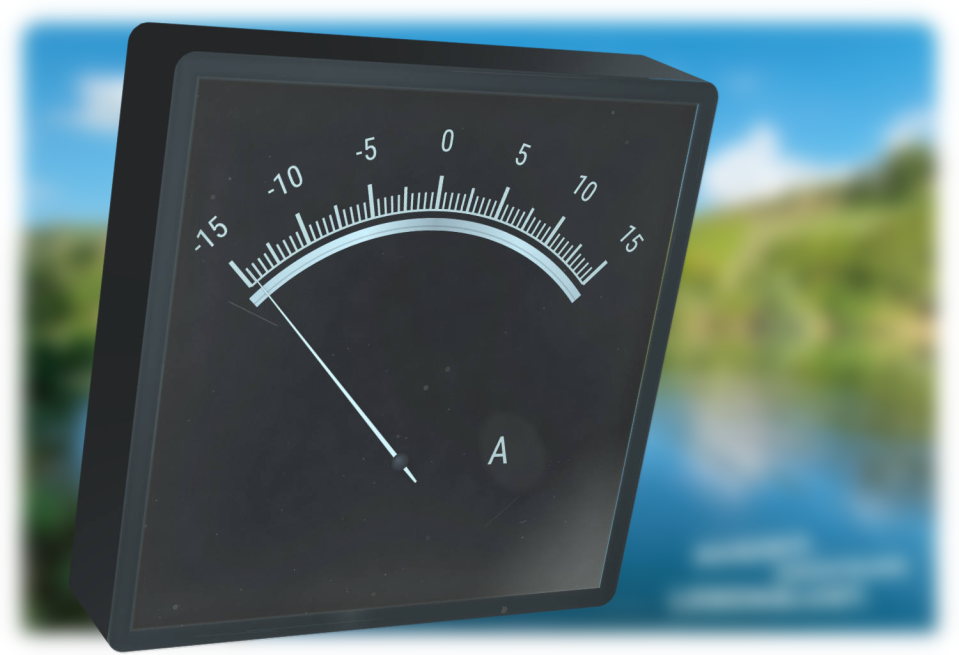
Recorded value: {"value": -14.5, "unit": "A"}
